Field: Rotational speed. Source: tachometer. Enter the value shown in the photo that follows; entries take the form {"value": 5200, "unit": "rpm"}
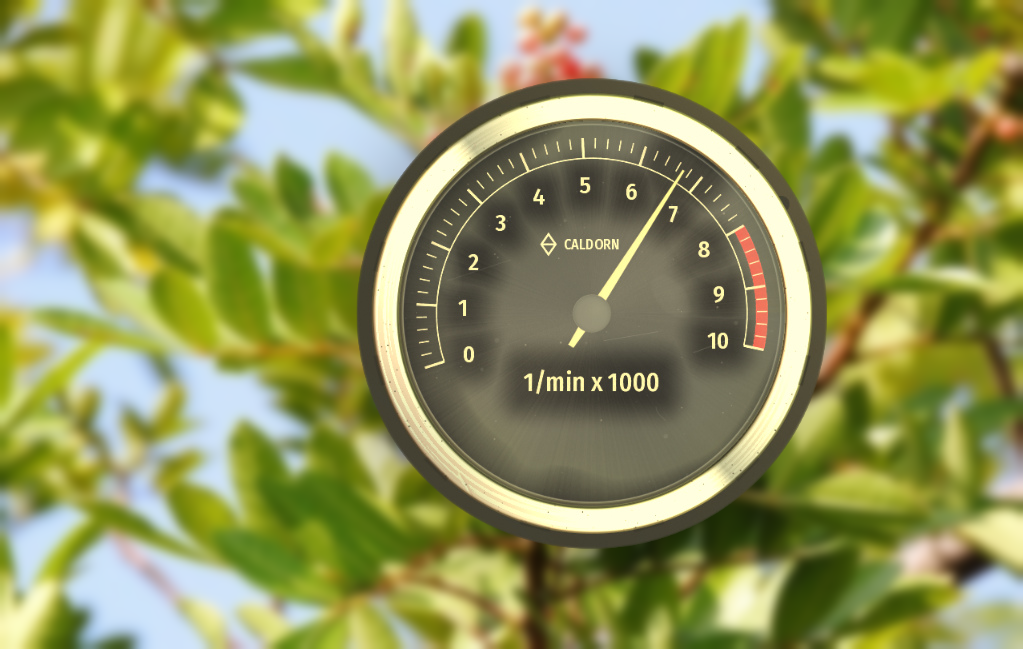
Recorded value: {"value": 6700, "unit": "rpm"}
